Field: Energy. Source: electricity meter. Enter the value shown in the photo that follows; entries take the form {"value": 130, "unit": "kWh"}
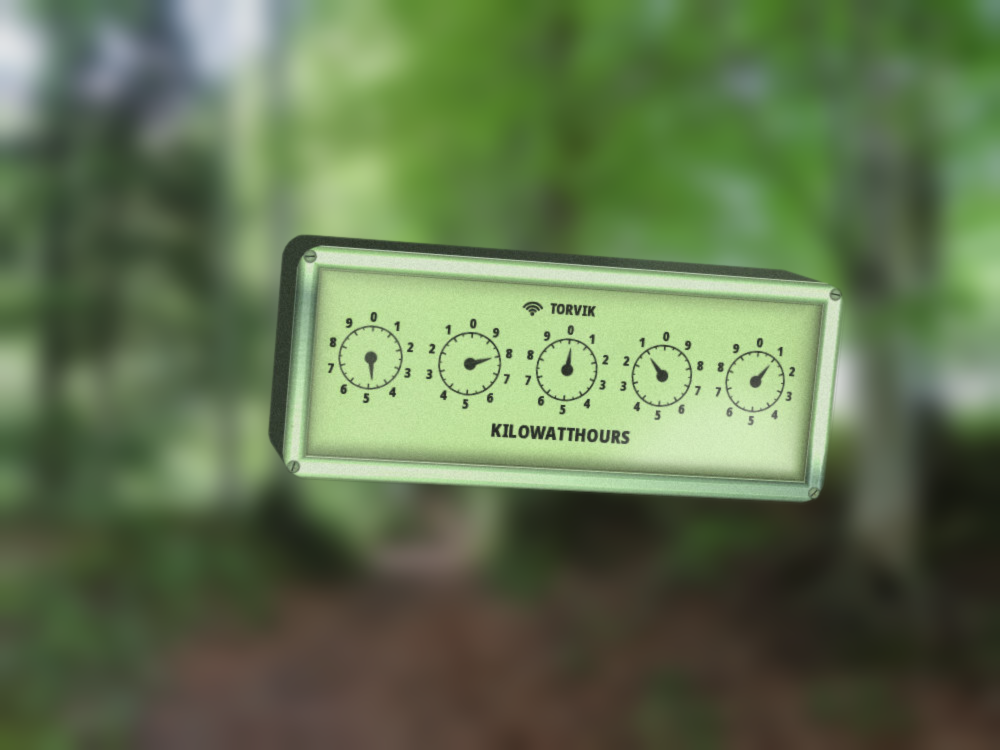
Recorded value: {"value": 48011, "unit": "kWh"}
